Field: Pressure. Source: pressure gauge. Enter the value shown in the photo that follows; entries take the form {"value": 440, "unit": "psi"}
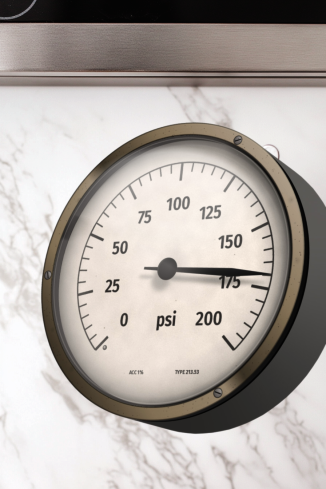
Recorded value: {"value": 170, "unit": "psi"}
